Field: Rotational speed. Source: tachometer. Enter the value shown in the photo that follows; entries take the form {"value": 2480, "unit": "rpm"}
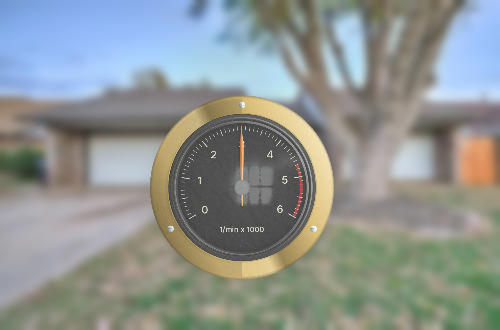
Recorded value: {"value": 3000, "unit": "rpm"}
